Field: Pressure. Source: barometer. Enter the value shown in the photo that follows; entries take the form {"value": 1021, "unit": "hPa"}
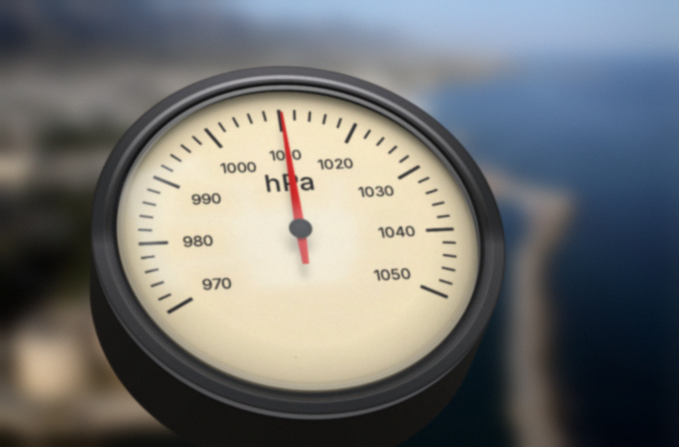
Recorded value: {"value": 1010, "unit": "hPa"}
